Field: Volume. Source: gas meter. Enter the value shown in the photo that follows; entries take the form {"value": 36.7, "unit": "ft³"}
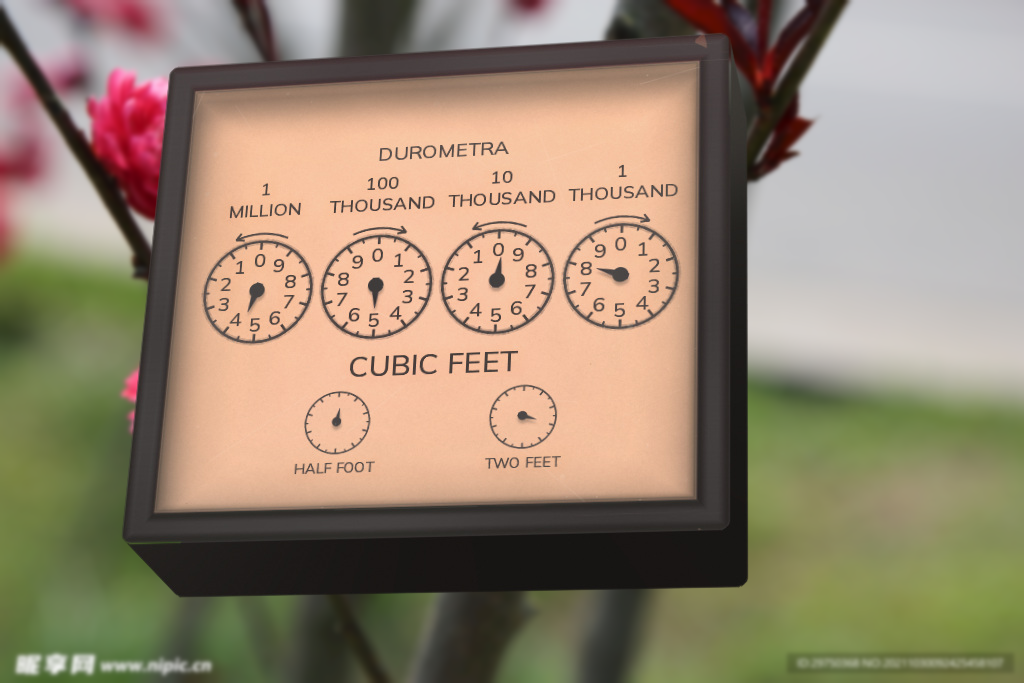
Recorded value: {"value": 449800, "unit": "ft³"}
